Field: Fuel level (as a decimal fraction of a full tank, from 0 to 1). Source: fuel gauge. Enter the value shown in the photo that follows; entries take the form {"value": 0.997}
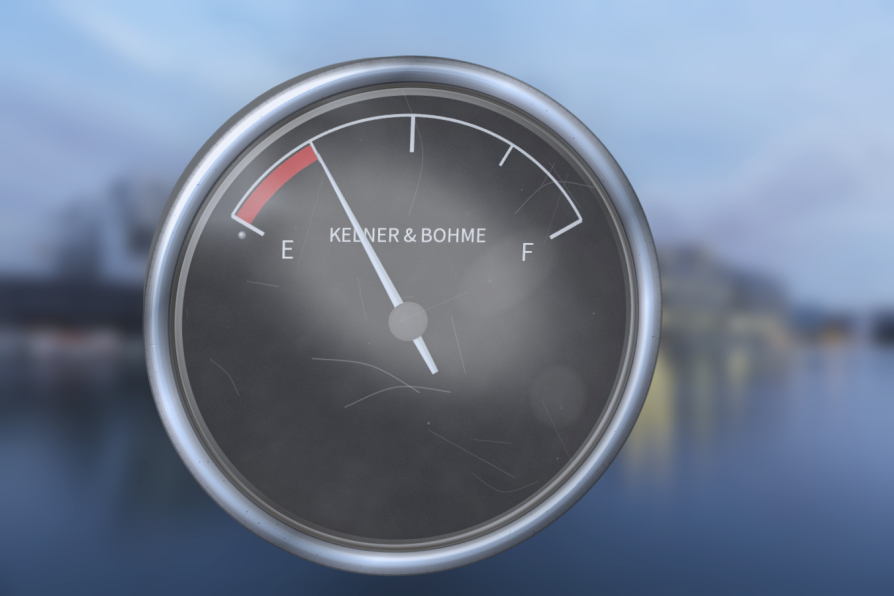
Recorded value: {"value": 0.25}
